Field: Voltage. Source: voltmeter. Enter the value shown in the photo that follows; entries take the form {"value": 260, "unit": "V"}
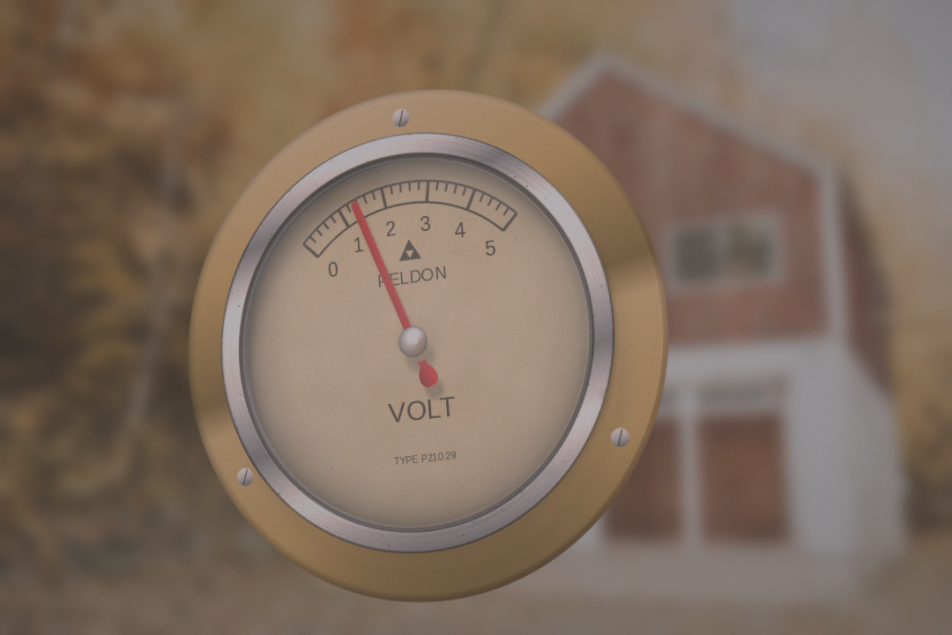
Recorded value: {"value": 1.4, "unit": "V"}
